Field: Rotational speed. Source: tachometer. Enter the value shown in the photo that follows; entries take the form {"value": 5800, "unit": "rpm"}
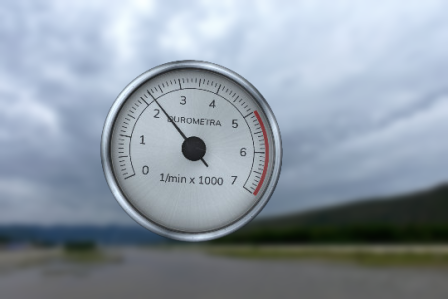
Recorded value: {"value": 2200, "unit": "rpm"}
